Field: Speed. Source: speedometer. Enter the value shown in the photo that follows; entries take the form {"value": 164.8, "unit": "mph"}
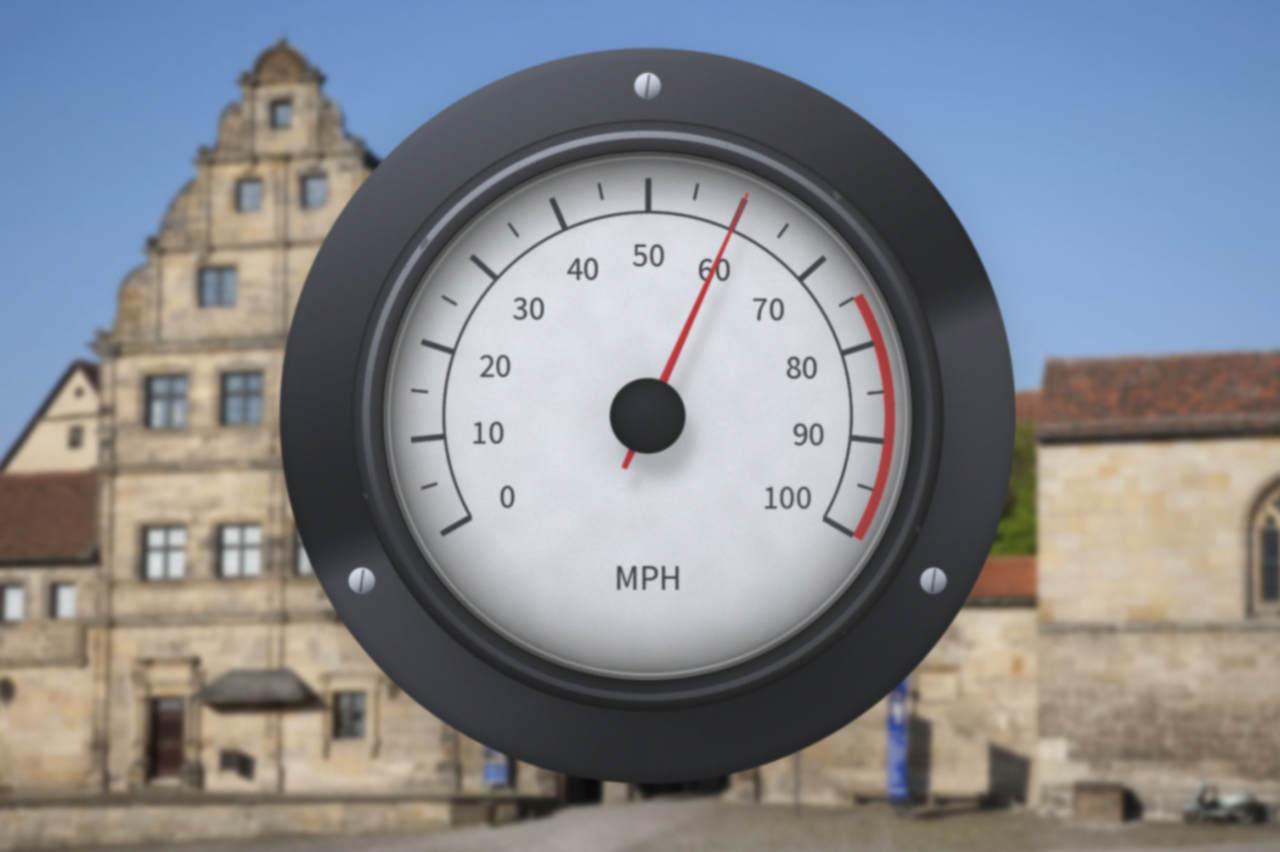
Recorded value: {"value": 60, "unit": "mph"}
